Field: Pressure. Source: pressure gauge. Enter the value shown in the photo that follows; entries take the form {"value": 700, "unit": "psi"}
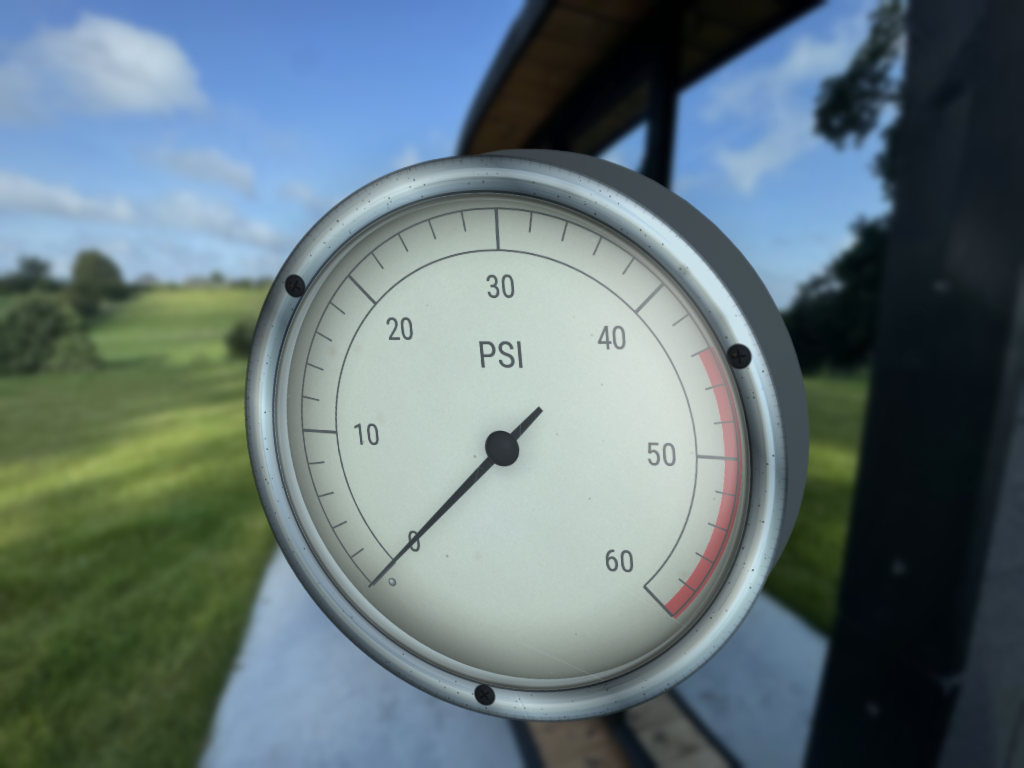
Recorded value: {"value": 0, "unit": "psi"}
